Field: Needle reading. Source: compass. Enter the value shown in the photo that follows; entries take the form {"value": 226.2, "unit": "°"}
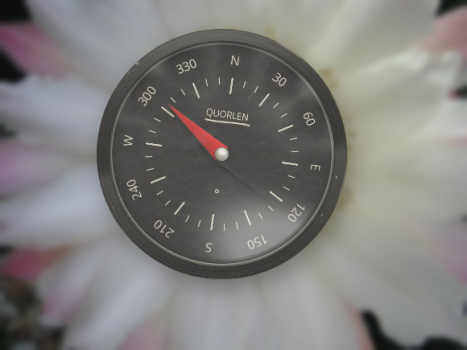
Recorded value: {"value": 305, "unit": "°"}
